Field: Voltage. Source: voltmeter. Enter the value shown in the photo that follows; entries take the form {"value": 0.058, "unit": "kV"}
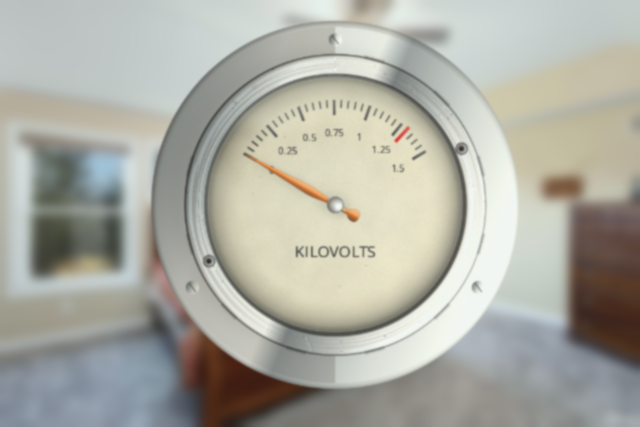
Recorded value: {"value": 0, "unit": "kV"}
